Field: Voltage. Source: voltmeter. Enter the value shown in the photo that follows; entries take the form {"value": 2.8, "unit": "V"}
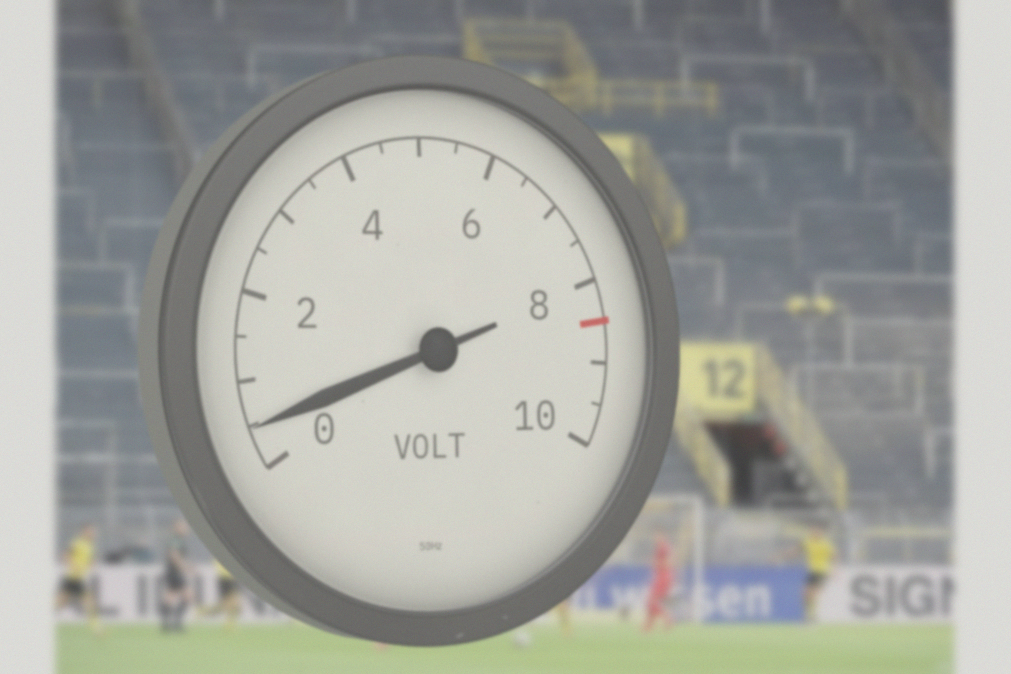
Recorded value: {"value": 0.5, "unit": "V"}
